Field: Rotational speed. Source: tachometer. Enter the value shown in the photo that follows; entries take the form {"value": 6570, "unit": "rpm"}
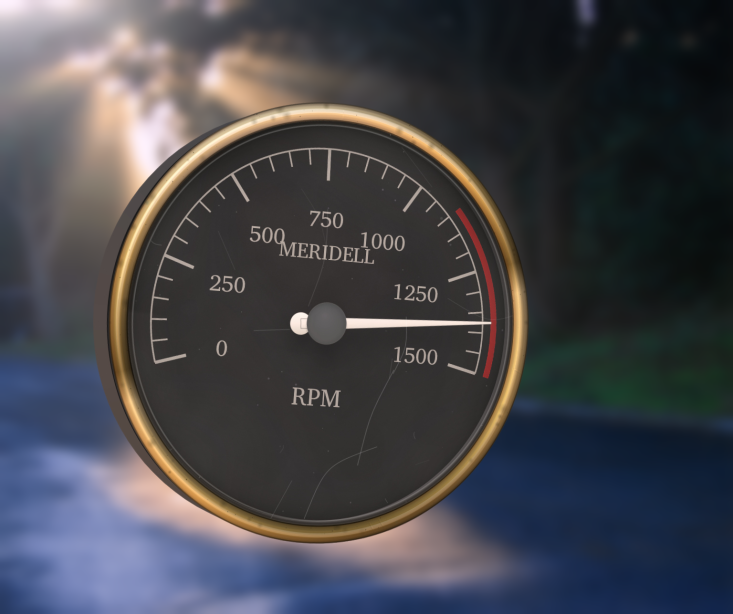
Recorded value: {"value": 1375, "unit": "rpm"}
